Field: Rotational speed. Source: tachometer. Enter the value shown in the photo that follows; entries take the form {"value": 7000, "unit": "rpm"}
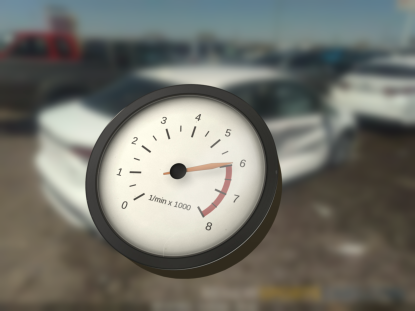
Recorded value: {"value": 6000, "unit": "rpm"}
